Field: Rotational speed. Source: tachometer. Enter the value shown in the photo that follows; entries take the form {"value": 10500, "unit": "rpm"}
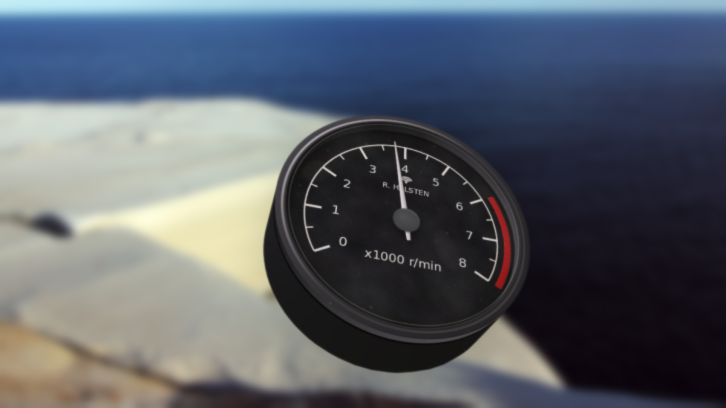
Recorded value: {"value": 3750, "unit": "rpm"}
